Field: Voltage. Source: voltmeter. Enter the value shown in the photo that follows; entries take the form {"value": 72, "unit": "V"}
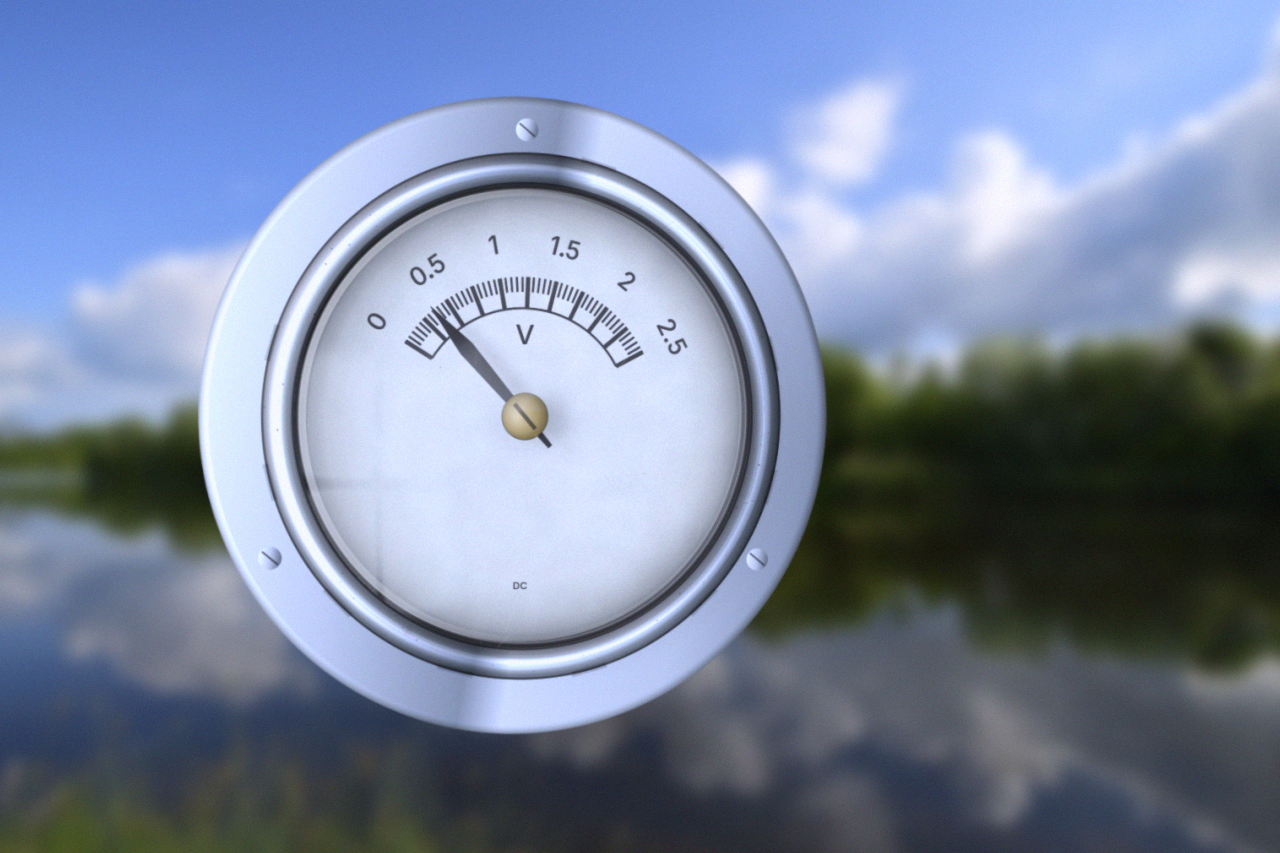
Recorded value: {"value": 0.35, "unit": "V"}
